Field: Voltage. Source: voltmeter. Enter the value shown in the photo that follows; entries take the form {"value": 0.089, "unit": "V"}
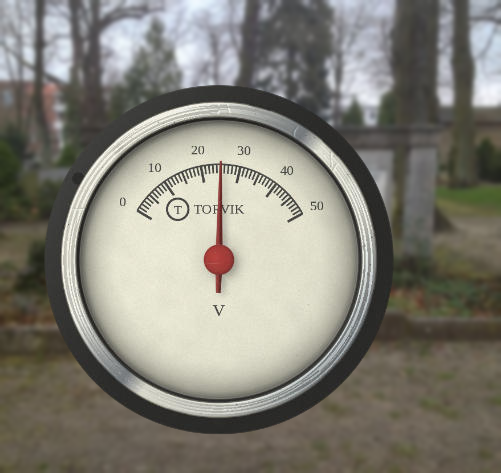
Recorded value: {"value": 25, "unit": "V"}
